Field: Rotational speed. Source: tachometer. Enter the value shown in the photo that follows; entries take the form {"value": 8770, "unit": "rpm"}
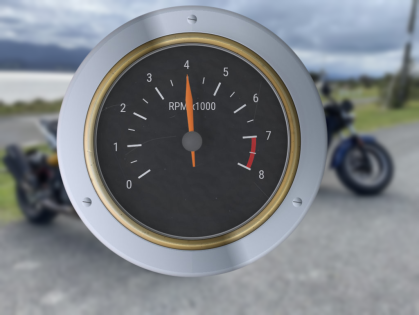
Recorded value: {"value": 4000, "unit": "rpm"}
